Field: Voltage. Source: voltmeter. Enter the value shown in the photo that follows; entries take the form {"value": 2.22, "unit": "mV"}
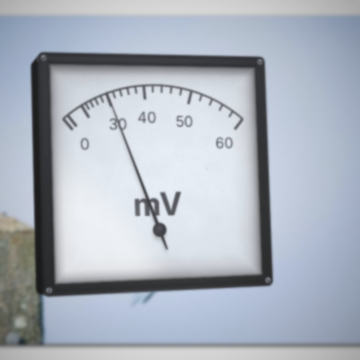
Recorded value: {"value": 30, "unit": "mV"}
